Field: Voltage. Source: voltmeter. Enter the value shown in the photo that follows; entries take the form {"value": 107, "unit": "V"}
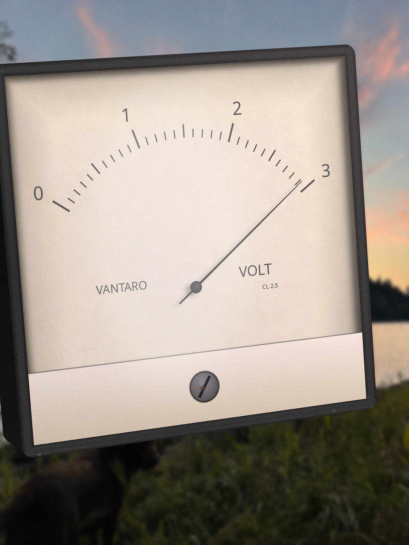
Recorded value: {"value": 2.9, "unit": "V"}
